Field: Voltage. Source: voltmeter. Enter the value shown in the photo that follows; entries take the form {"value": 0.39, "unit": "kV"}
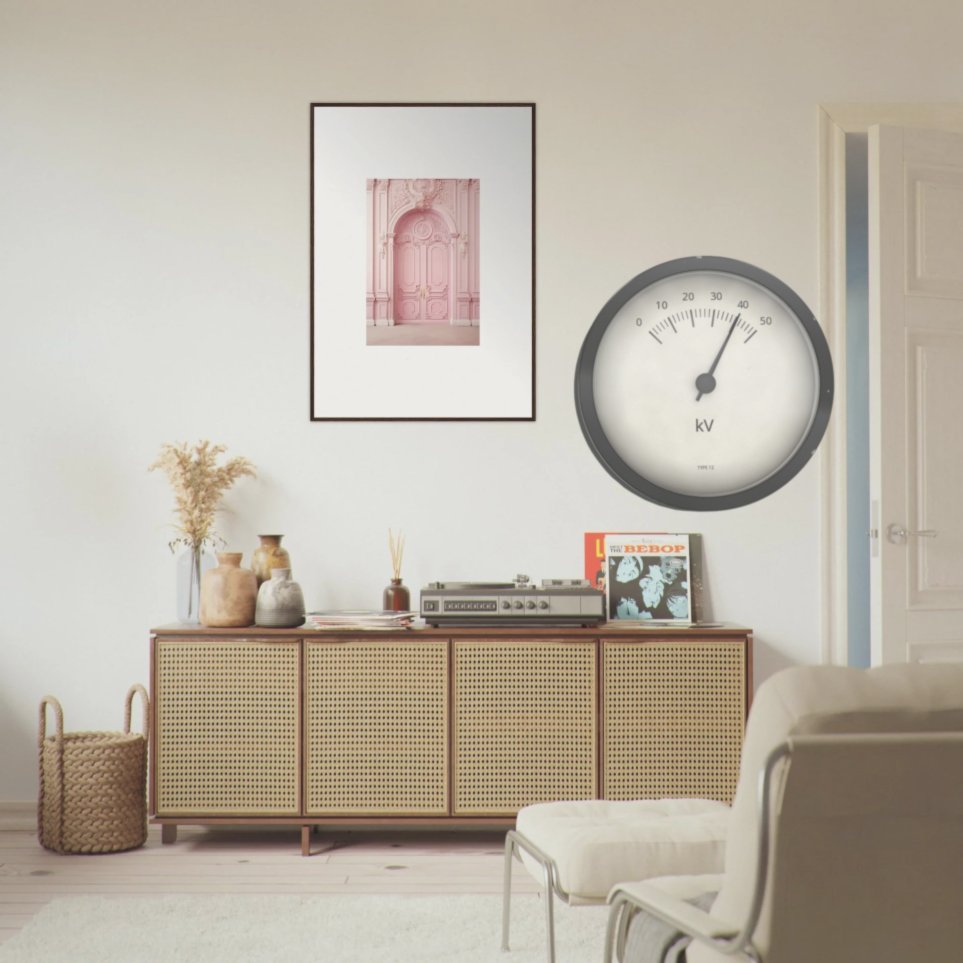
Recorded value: {"value": 40, "unit": "kV"}
